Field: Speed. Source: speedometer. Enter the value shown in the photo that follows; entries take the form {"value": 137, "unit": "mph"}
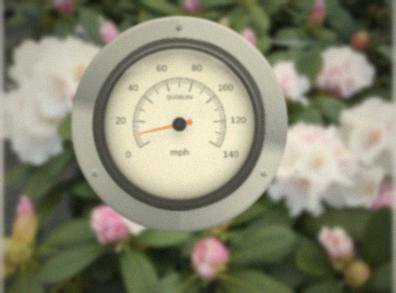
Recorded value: {"value": 10, "unit": "mph"}
